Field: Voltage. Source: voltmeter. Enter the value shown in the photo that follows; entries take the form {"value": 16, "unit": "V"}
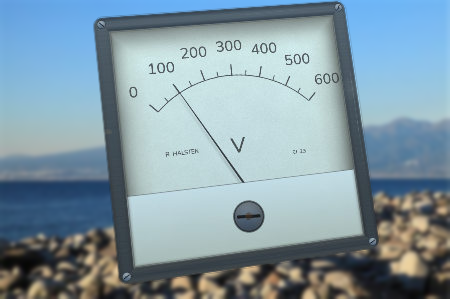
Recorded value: {"value": 100, "unit": "V"}
